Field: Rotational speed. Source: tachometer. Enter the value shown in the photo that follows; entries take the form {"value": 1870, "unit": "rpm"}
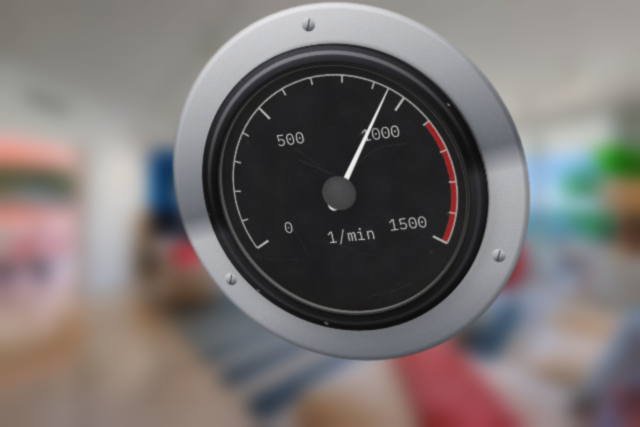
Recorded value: {"value": 950, "unit": "rpm"}
